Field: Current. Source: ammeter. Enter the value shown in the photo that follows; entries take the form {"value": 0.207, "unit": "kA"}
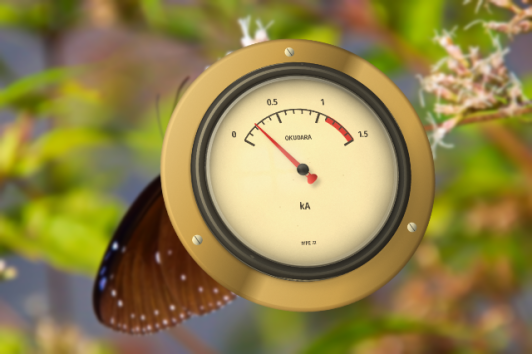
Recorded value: {"value": 0.2, "unit": "kA"}
